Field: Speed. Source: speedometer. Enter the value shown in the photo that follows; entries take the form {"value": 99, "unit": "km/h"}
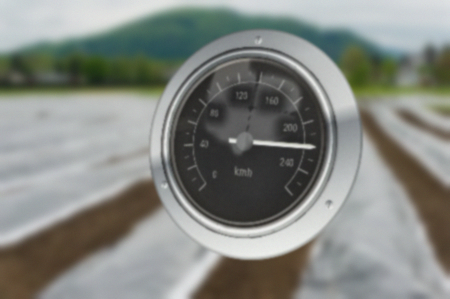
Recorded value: {"value": 220, "unit": "km/h"}
